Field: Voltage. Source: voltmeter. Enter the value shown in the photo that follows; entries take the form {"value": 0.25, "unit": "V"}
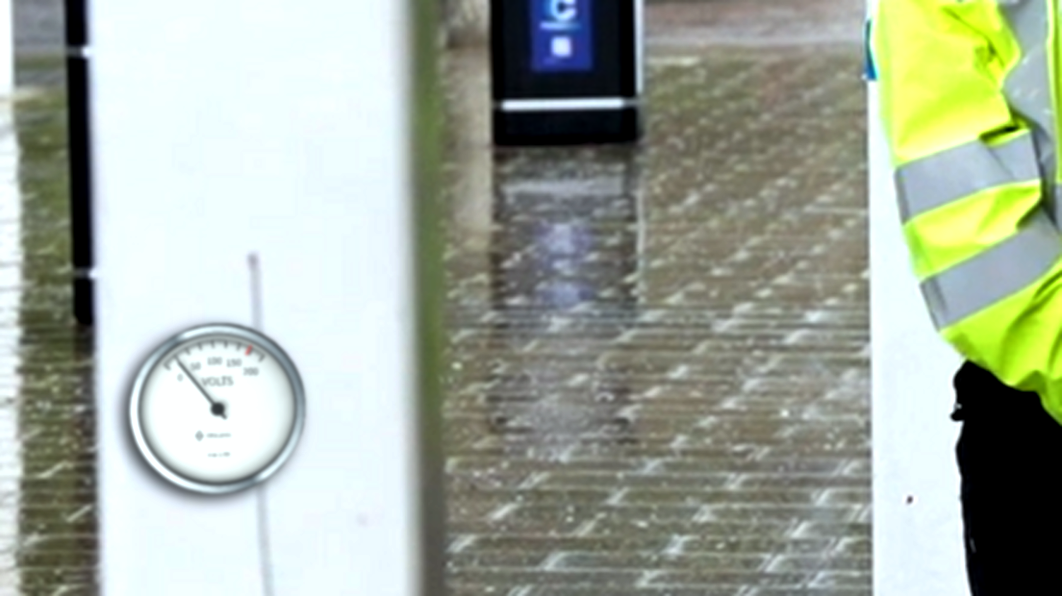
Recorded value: {"value": 25, "unit": "V"}
